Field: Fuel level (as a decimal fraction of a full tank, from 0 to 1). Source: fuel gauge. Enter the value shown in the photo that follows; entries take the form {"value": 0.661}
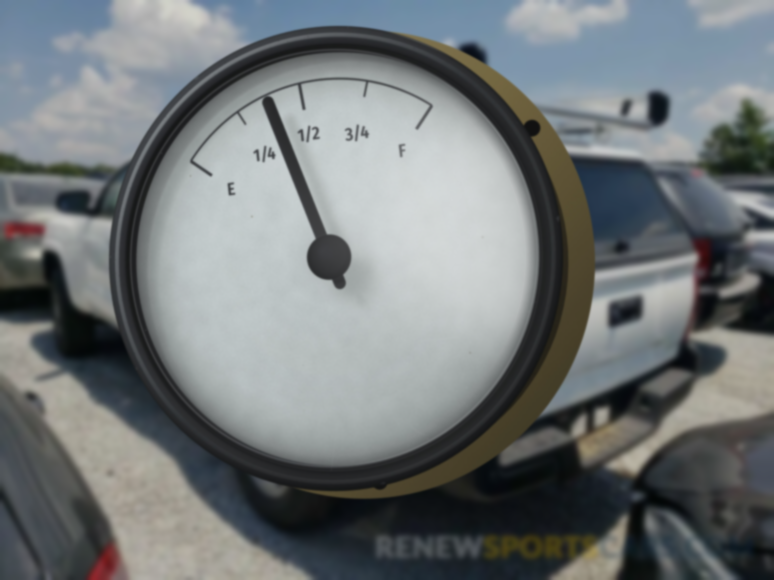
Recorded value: {"value": 0.375}
